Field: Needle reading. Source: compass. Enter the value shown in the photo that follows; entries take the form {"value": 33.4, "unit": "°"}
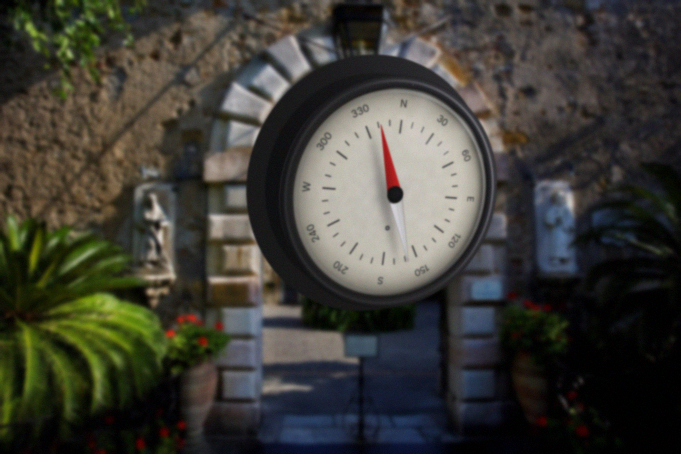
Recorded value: {"value": 340, "unit": "°"}
